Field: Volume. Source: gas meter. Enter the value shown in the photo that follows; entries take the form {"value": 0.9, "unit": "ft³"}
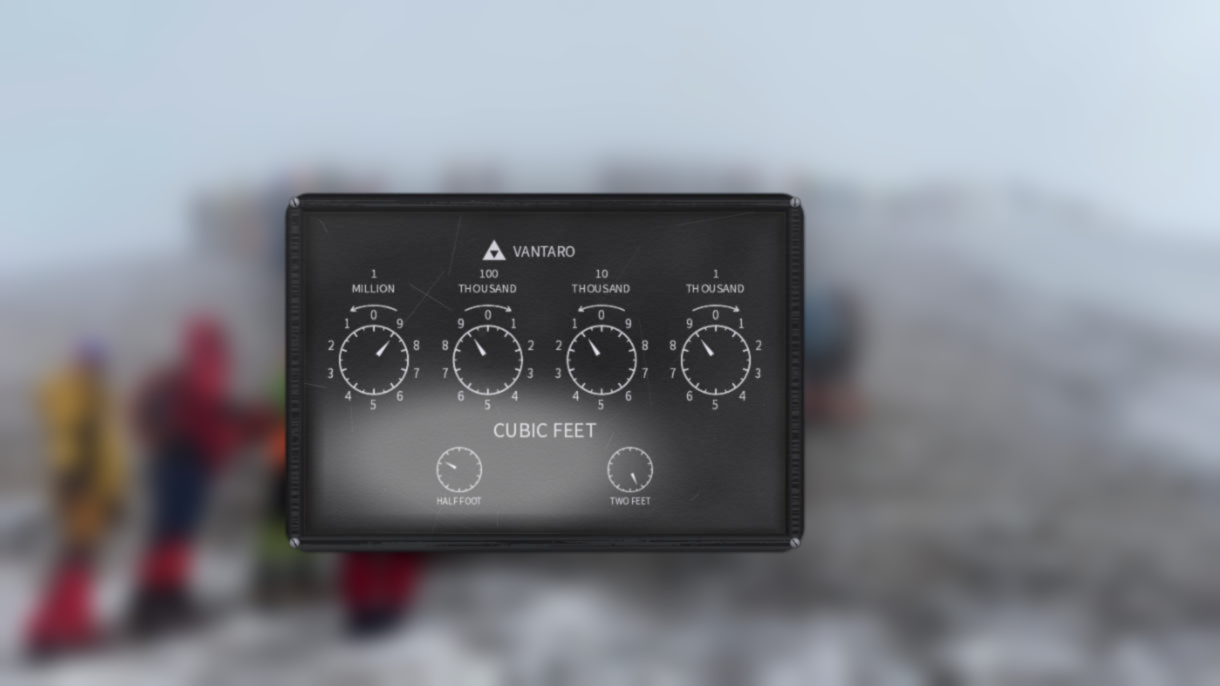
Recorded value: {"value": 890900, "unit": "ft³"}
